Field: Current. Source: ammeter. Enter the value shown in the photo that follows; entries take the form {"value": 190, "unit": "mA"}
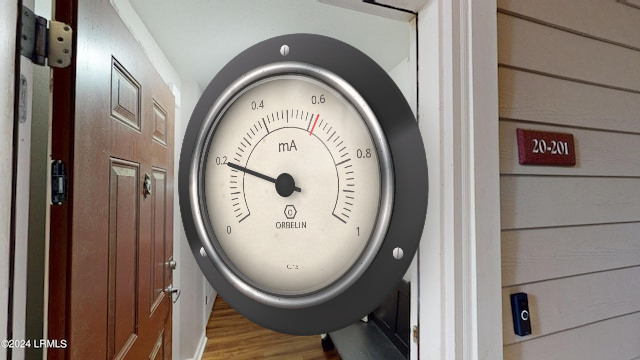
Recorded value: {"value": 0.2, "unit": "mA"}
